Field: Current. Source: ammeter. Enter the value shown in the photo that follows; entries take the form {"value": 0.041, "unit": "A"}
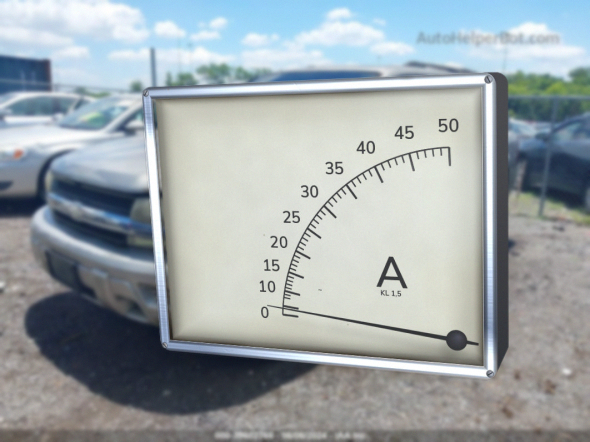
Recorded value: {"value": 5, "unit": "A"}
